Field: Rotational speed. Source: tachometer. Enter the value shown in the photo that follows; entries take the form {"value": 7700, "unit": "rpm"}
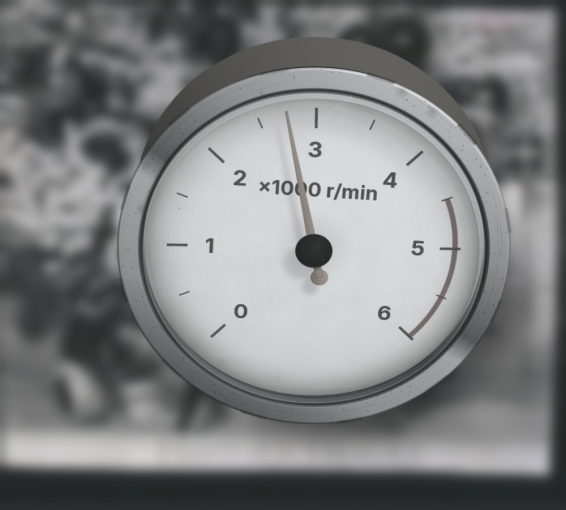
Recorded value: {"value": 2750, "unit": "rpm"}
